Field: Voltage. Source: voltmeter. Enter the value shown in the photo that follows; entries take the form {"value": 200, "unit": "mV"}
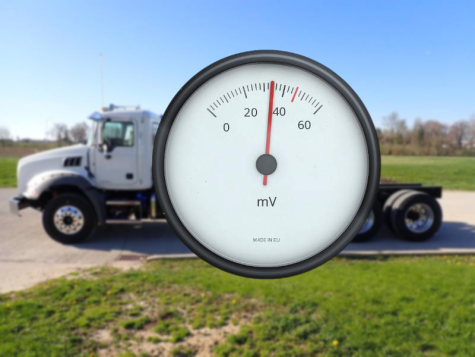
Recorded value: {"value": 34, "unit": "mV"}
